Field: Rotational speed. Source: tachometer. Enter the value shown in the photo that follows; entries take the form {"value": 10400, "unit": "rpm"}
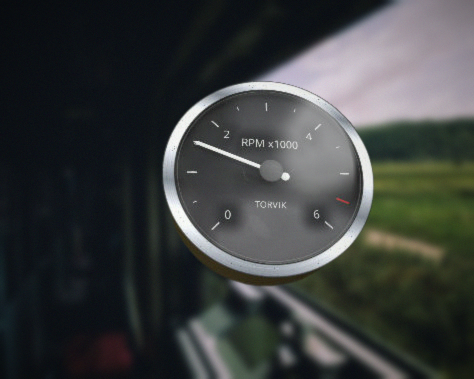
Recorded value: {"value": 1500, "unit": "rpm"}
